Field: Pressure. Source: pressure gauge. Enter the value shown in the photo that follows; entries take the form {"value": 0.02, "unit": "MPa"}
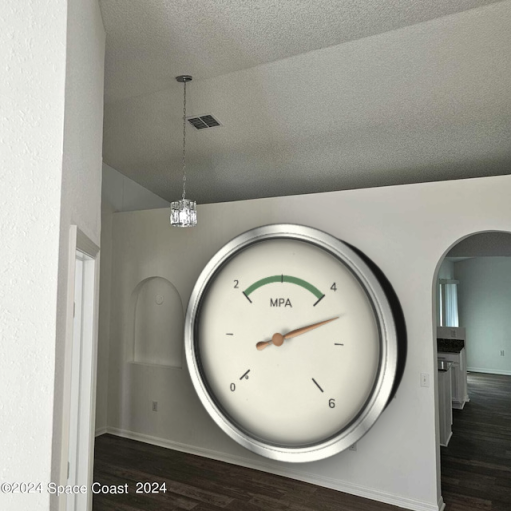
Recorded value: {"value": 4.5, "unit": "MPa"}
